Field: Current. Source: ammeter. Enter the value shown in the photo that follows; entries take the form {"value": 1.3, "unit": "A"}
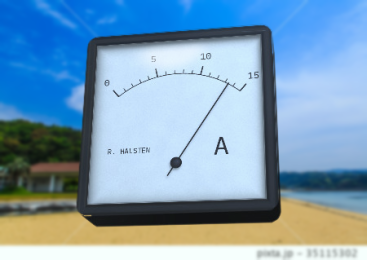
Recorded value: {"value": 13.5, "unit": "A"}
